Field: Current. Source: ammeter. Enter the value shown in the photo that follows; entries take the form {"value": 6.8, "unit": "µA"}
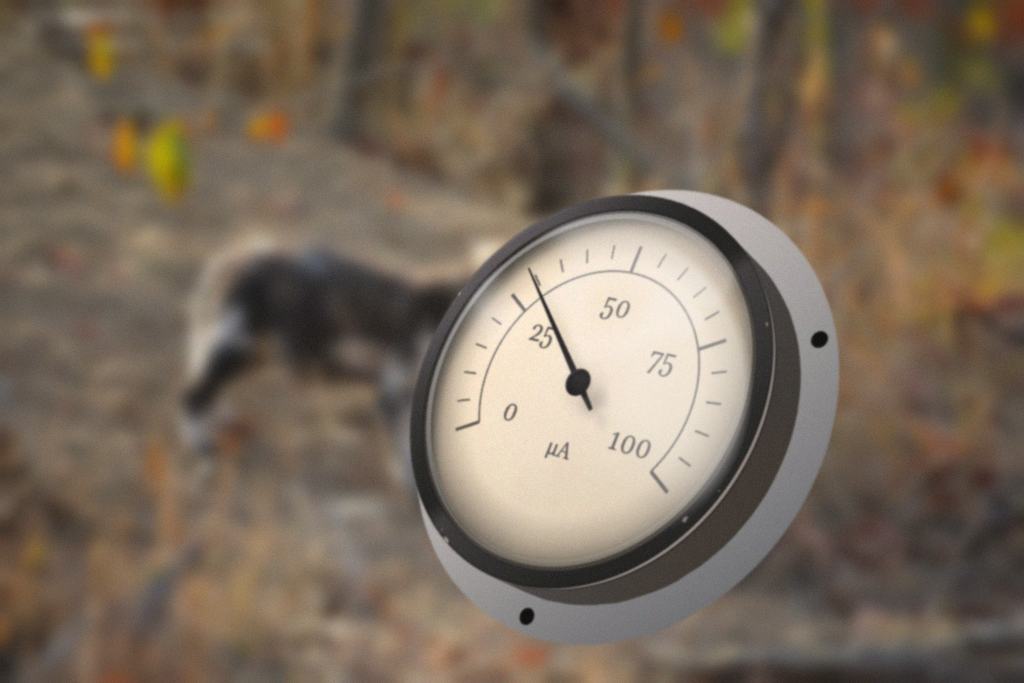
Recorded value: {"value": 30, "unit": "µA"}
